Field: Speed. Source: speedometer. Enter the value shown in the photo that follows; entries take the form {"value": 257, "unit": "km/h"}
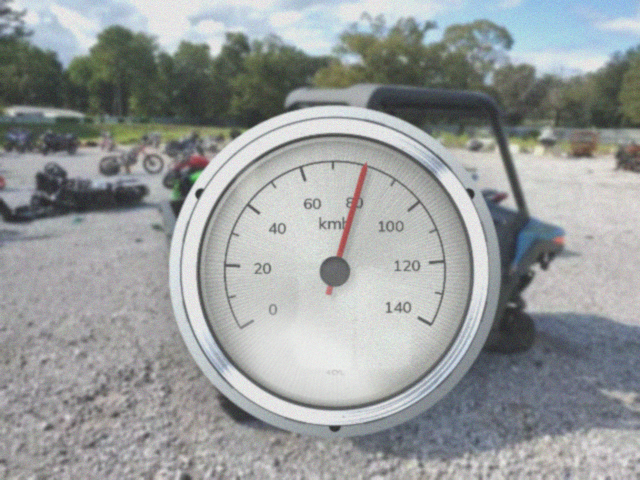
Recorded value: {"value": 80, "unit": "km/h"}
